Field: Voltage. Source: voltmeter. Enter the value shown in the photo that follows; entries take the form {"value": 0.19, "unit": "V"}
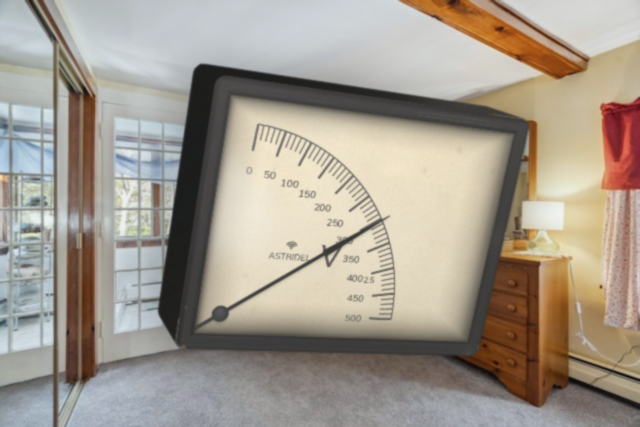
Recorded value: {"value": 300, "unit": "V"}
